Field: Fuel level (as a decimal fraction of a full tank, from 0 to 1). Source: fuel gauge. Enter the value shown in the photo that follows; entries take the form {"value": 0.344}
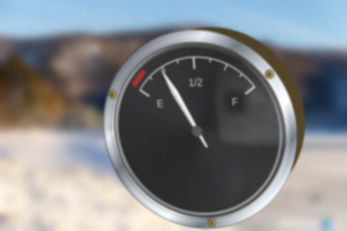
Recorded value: {"value": 0.25}
